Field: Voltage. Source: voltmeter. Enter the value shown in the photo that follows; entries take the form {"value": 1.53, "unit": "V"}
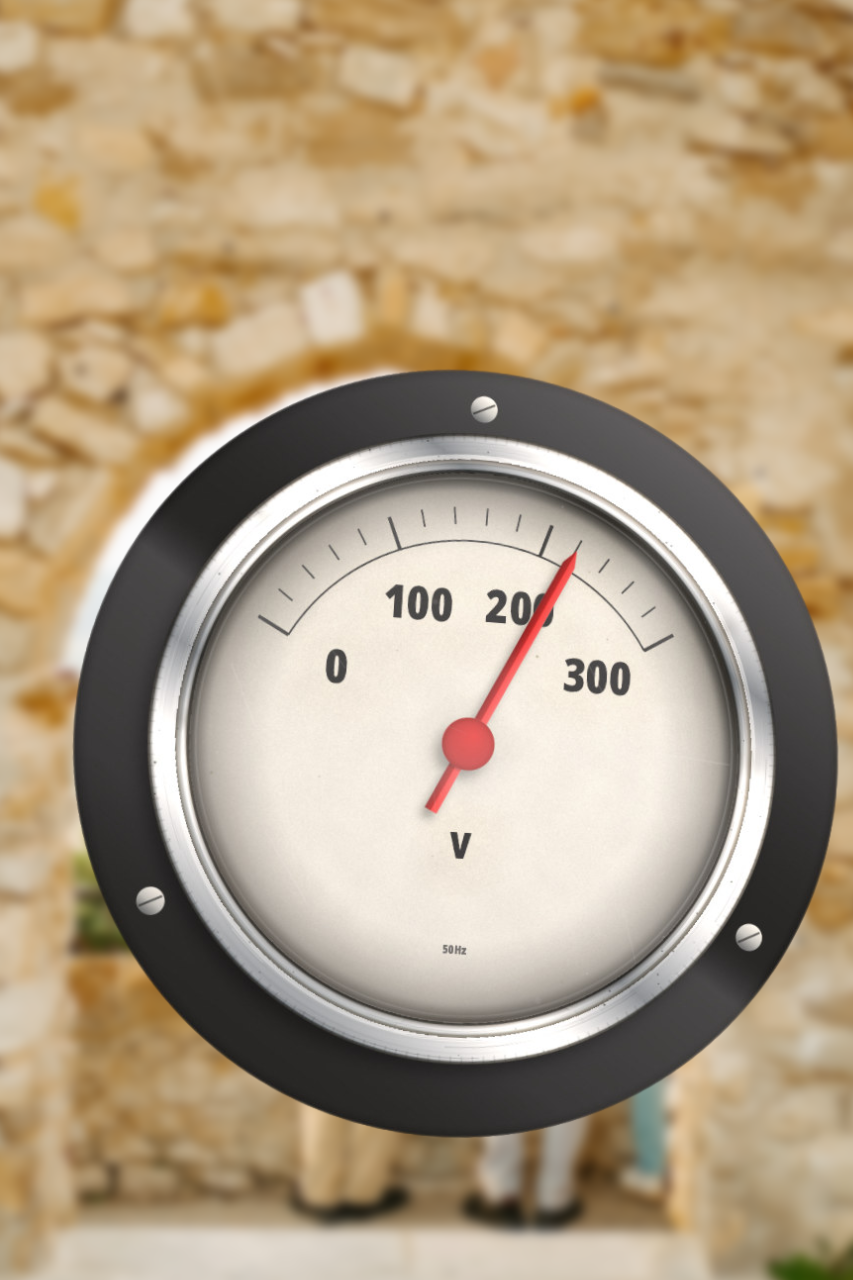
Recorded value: {"value": 220, "unit": "V"}
